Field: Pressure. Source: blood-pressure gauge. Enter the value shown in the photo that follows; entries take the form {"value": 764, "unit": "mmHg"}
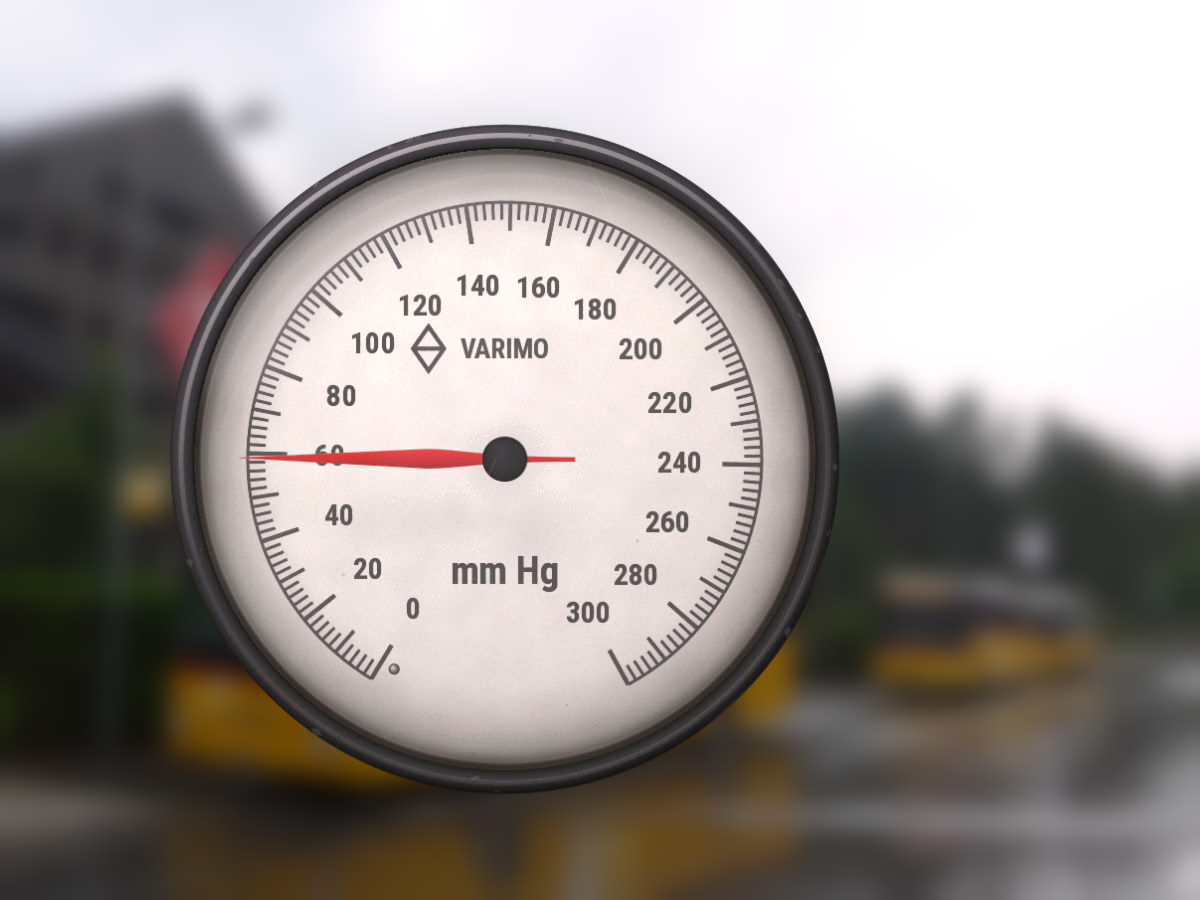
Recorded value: {"value": 59, "unit": "mmHg"}
